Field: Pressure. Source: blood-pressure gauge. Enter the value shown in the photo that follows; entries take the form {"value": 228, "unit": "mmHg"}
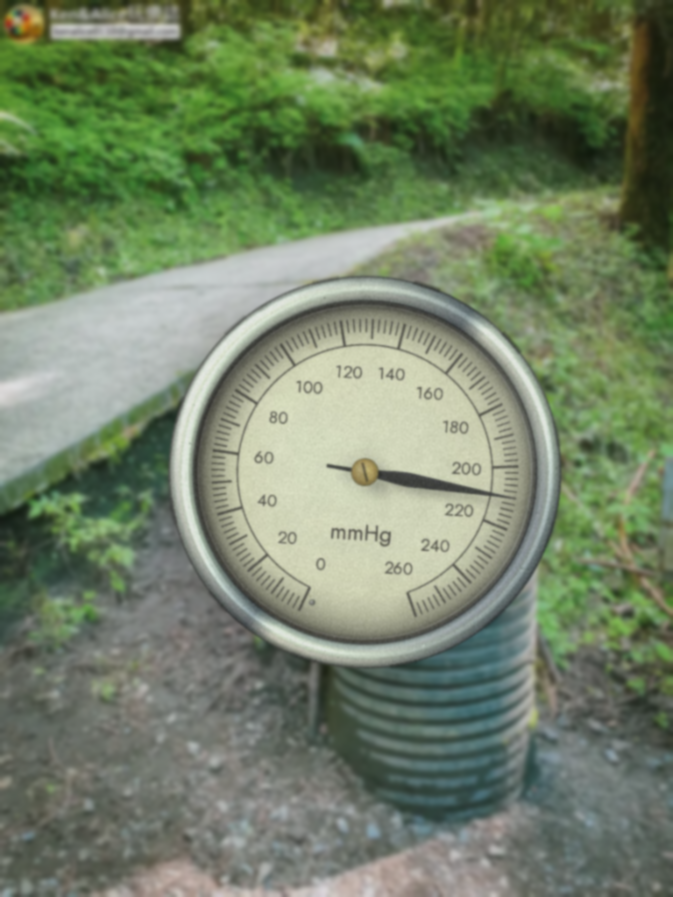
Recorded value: {"value": 210, "unit": "mmHg"}
